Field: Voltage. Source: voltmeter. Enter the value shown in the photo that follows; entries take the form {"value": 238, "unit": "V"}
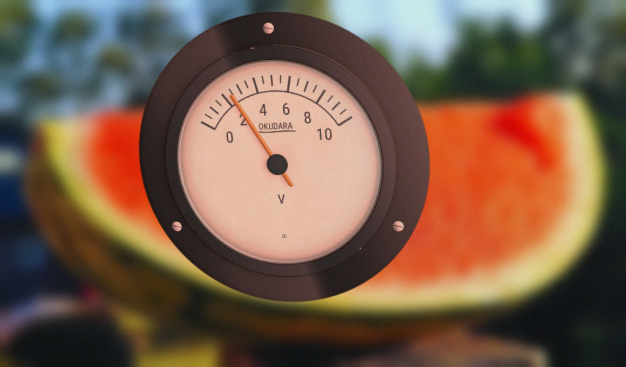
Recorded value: {"value": 2.5, "unit": "V"}
